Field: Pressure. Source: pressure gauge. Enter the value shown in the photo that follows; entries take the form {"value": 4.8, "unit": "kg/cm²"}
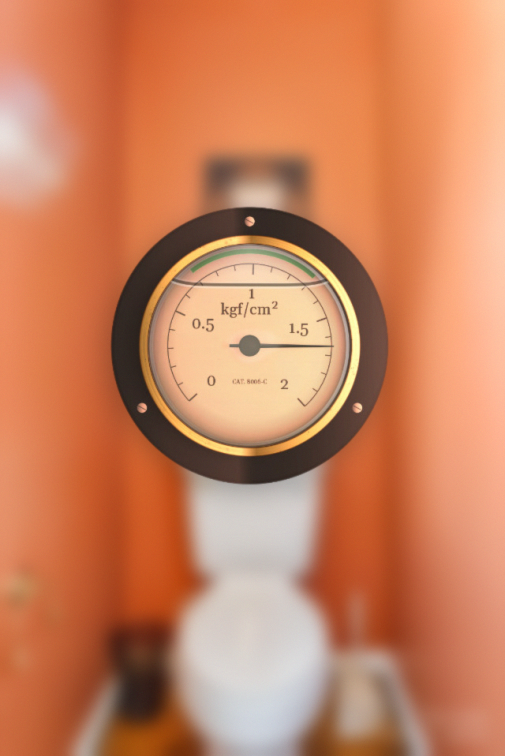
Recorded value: {"value": 1.65, "unit": "kg/cm²"}
